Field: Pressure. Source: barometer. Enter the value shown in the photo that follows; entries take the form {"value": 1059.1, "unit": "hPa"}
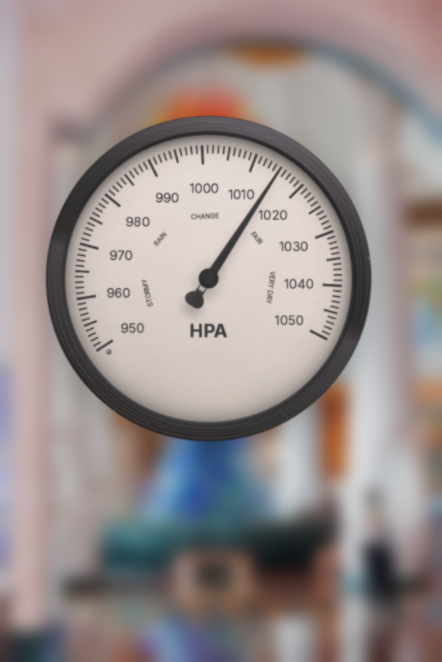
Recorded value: {"value": 1015, "unit": "hPa"}
